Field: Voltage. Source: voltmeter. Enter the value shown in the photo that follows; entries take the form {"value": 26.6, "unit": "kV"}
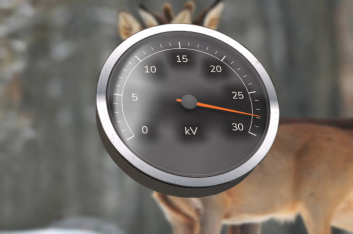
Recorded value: {"value": 28, "unit": "kV"}
